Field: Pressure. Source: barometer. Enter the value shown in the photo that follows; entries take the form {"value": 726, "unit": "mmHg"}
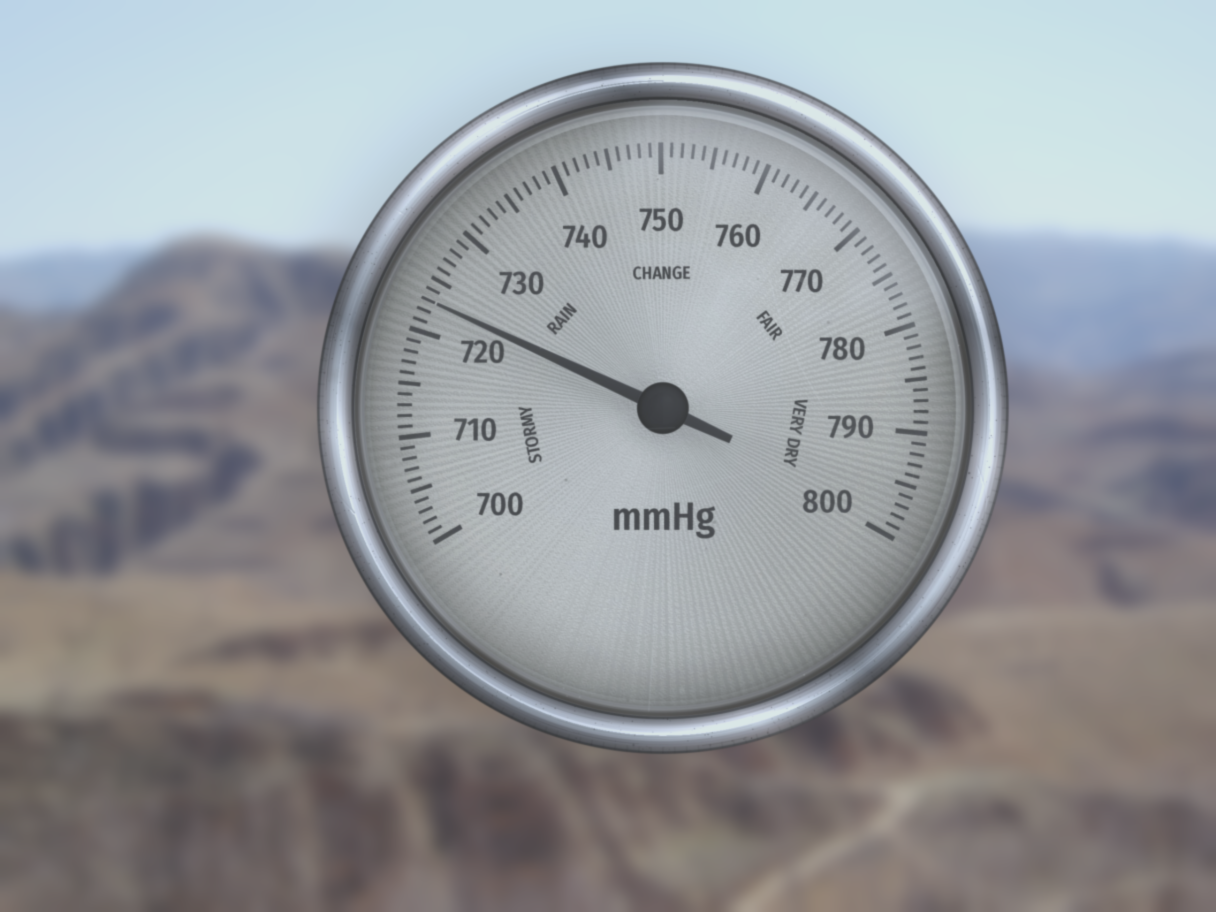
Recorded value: {"value": 723, "unit": "mmHg"}
